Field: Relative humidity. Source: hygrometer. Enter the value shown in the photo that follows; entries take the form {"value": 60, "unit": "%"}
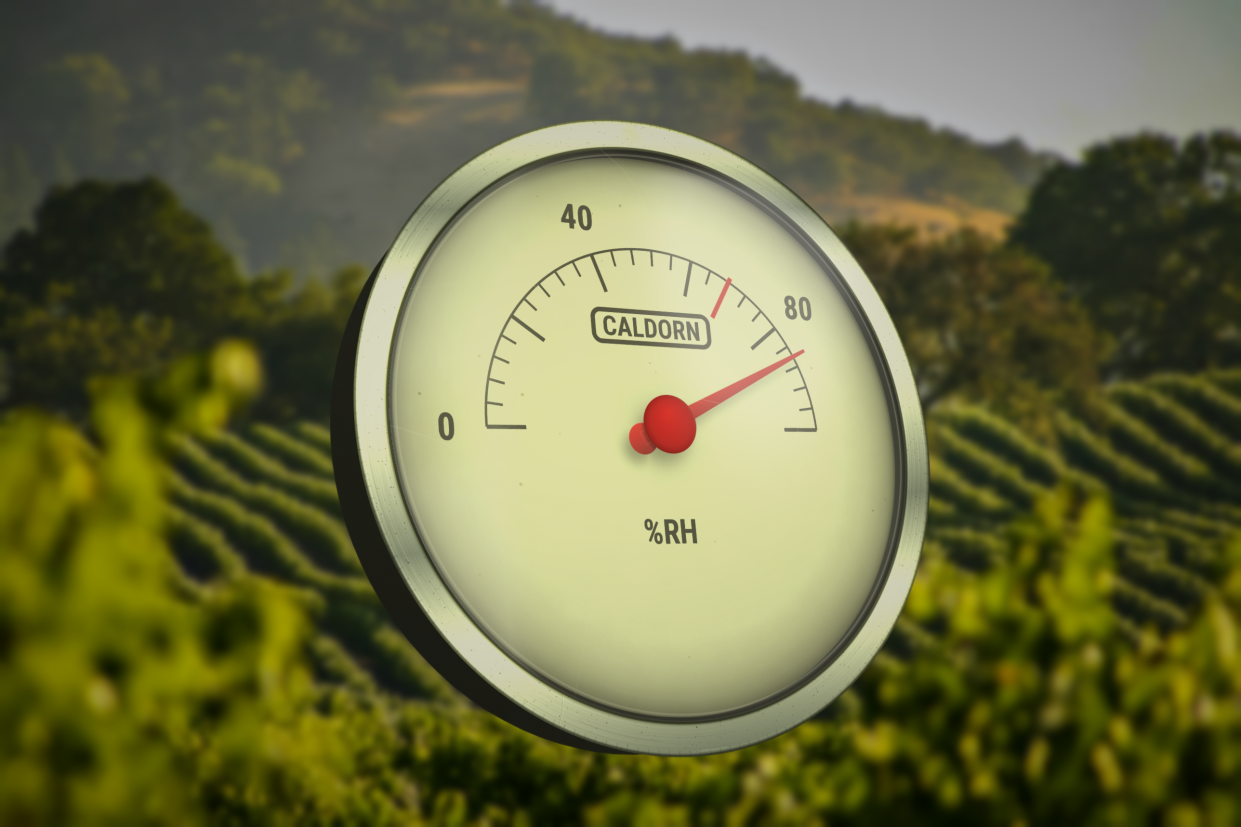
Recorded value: {"value": 86, "unit": "%"}
